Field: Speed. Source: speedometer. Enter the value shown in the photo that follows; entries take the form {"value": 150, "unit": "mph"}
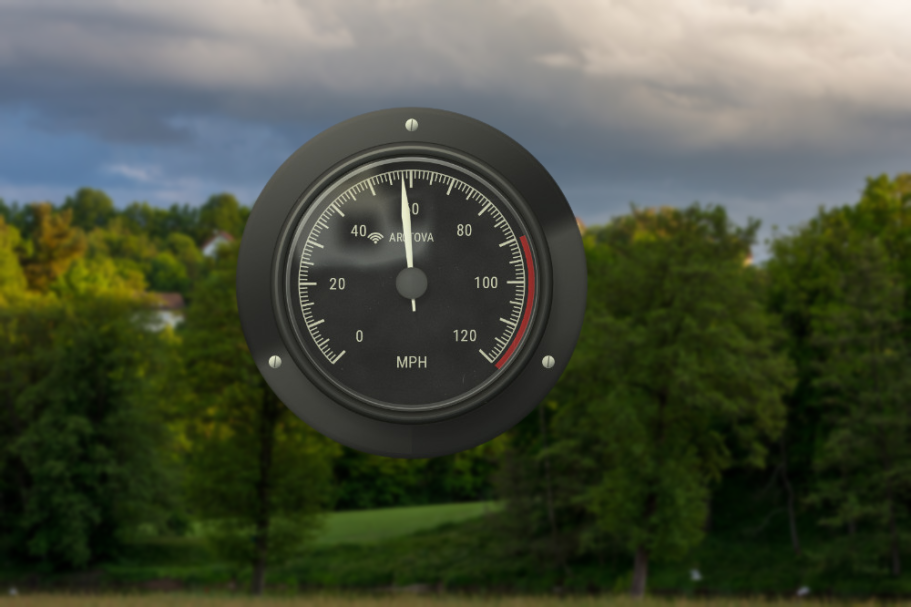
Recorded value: {"value": 58, "unit": "mph"}
